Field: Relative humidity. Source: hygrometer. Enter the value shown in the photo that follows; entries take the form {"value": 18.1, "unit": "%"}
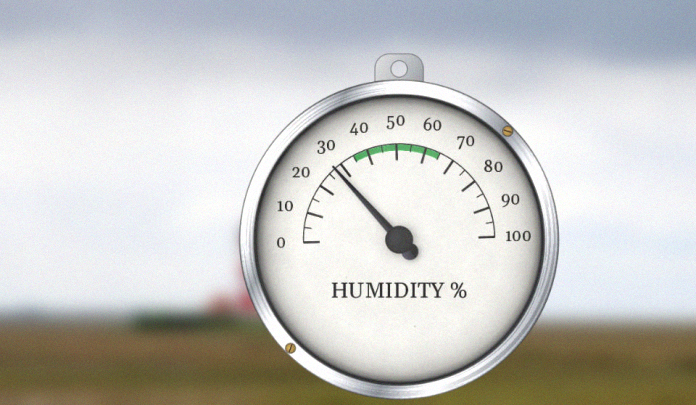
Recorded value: {"value": 27.5, "unit": "%"}
